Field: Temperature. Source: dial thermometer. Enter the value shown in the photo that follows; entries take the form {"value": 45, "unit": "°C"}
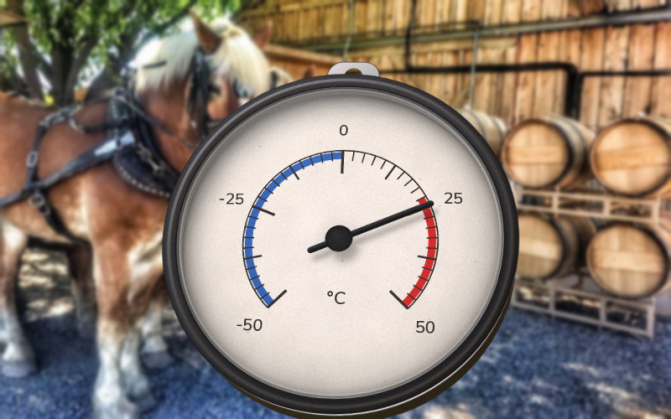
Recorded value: {"value": 25, "unit": "°C"}
